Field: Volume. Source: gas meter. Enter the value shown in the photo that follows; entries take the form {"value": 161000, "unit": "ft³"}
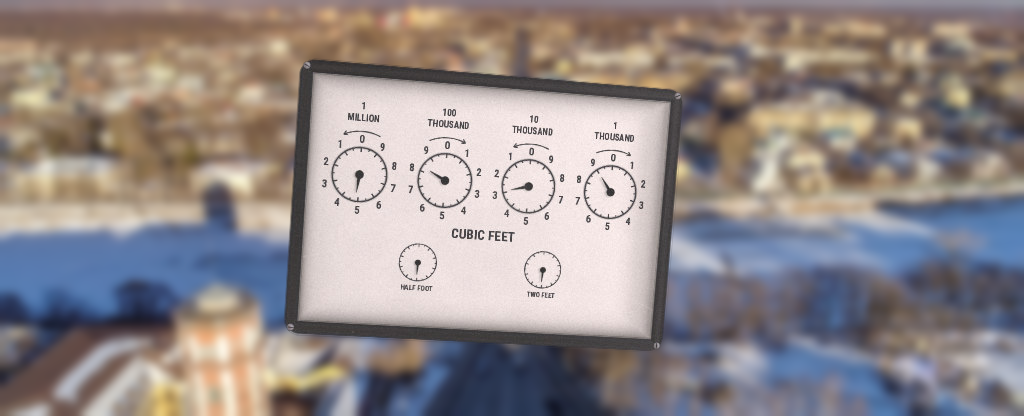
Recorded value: {"value": 482900, "unit": "ft³"}
